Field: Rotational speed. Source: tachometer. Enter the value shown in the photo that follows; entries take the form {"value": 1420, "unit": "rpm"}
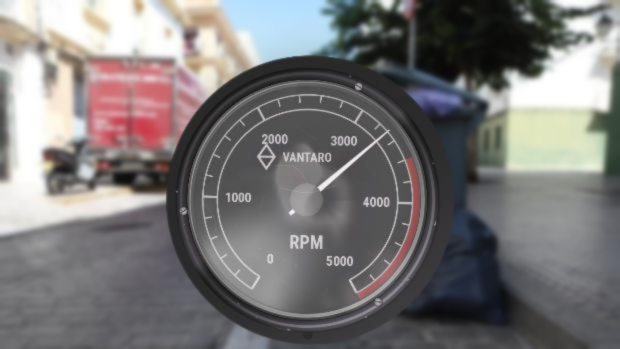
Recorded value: {"value": 3300, "unit": "rpm"}
